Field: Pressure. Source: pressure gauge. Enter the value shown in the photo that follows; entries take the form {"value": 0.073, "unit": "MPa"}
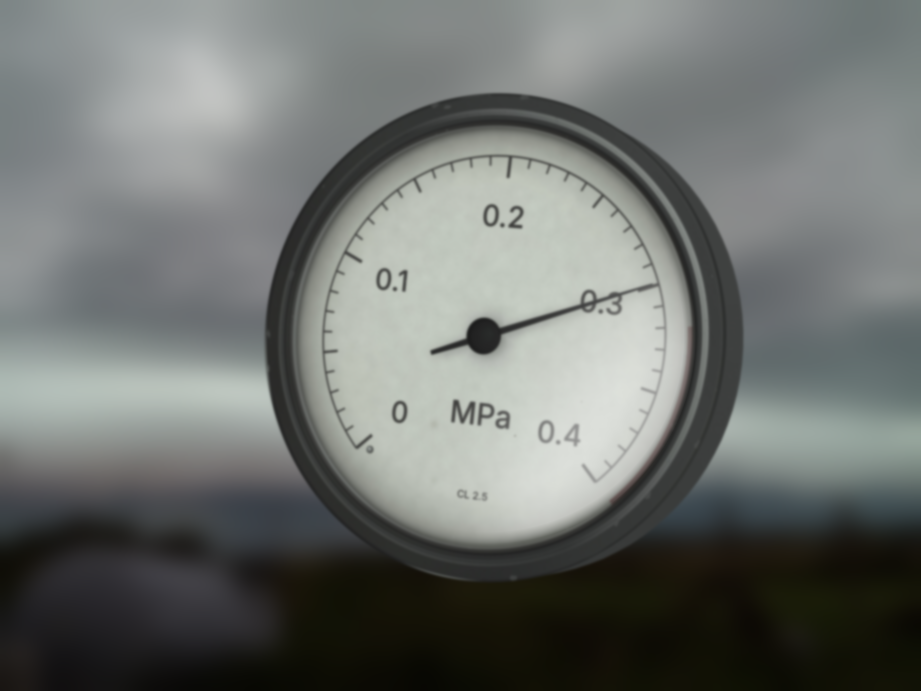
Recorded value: {"value": 0.3, "unit": "MPa"}
